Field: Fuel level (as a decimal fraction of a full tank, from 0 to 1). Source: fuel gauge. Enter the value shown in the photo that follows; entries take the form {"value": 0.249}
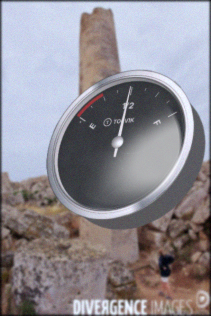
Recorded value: {"value": 0.5}
